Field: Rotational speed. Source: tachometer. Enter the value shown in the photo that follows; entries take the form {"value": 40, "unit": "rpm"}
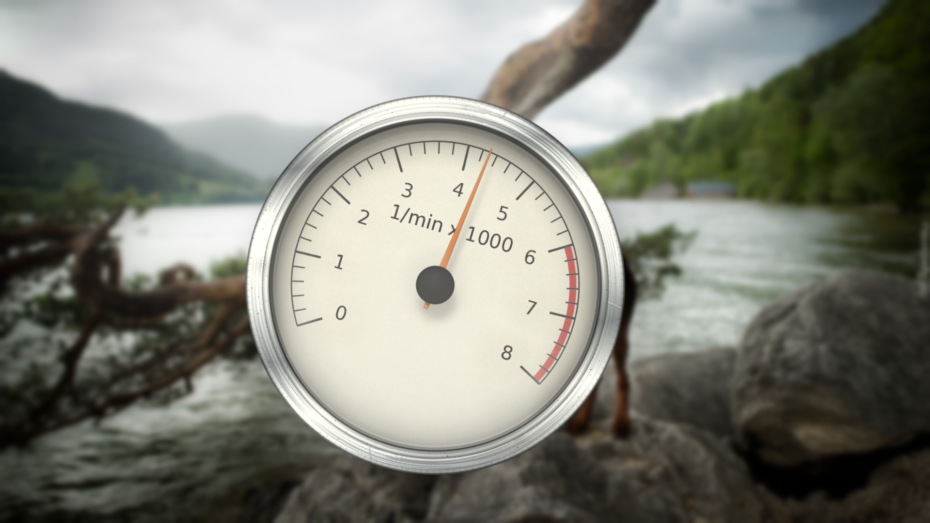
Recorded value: {"value": 4300, "unit": "rpm"}
